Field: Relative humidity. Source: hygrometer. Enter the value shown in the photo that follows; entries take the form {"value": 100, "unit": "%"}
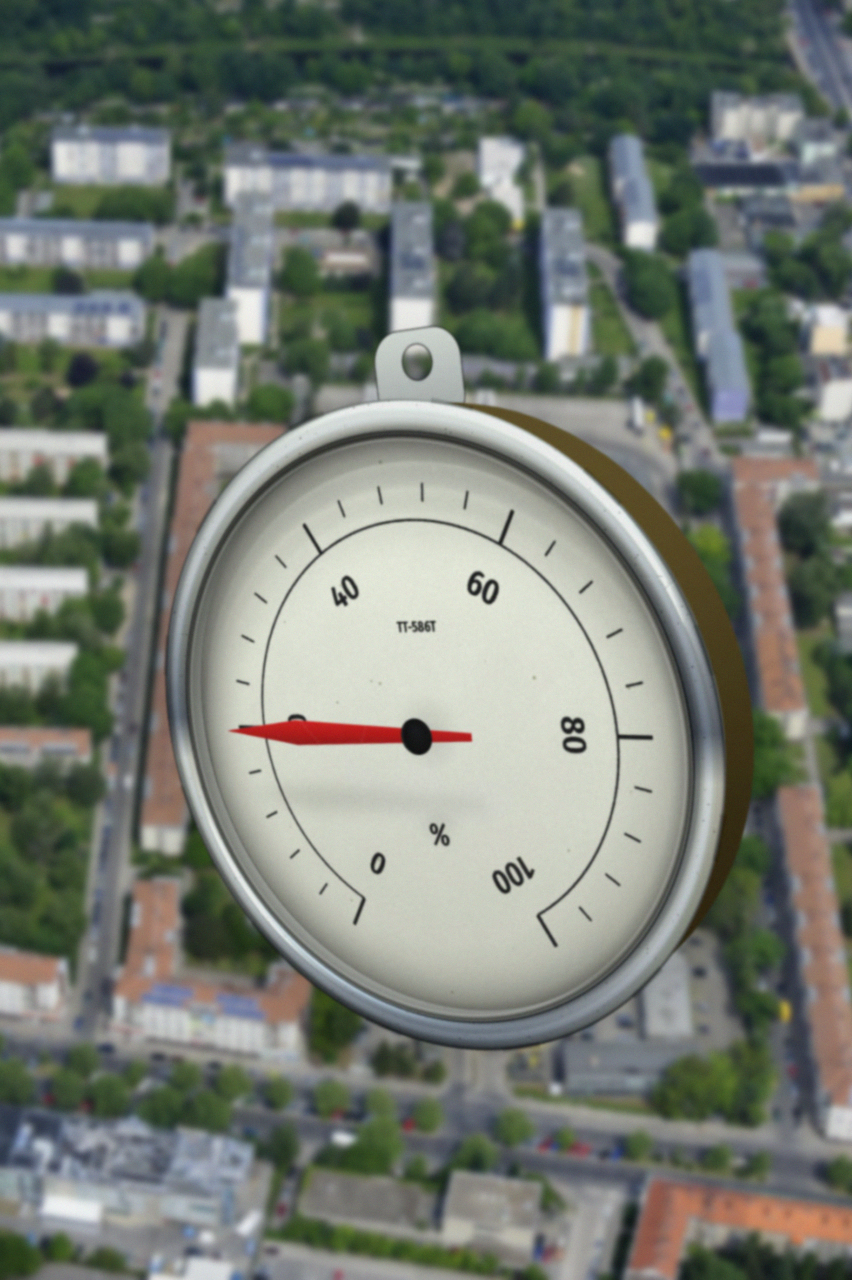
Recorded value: {"value": 20, "unit": "%"}
